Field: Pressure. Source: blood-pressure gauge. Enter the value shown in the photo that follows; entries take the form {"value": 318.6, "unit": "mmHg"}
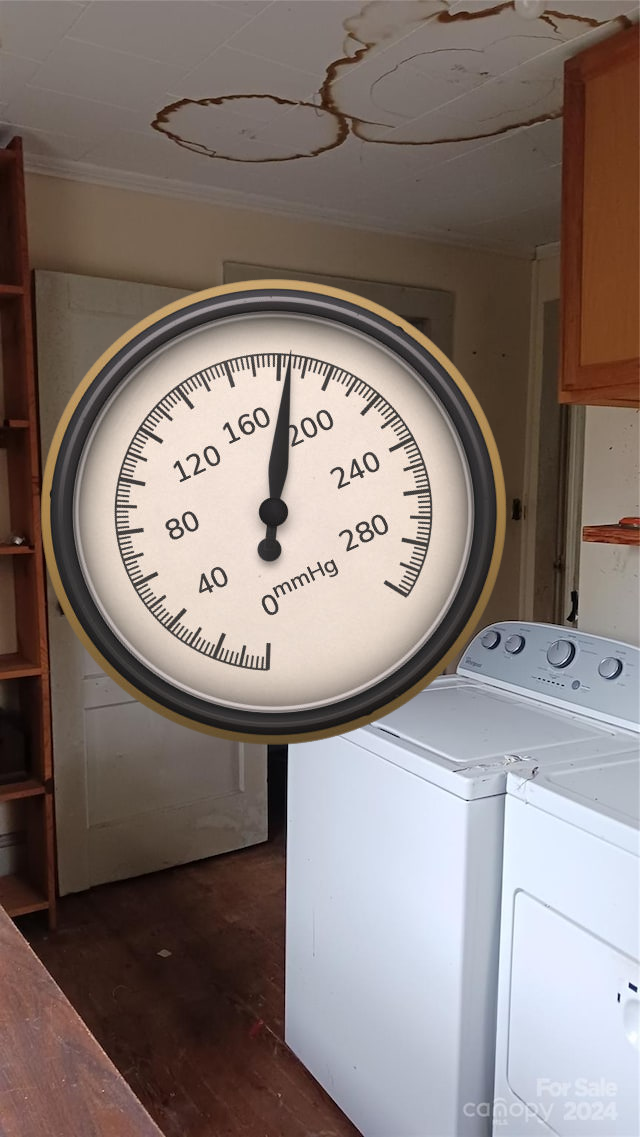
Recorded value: {"value": 184, "unit": "mmHg"}
